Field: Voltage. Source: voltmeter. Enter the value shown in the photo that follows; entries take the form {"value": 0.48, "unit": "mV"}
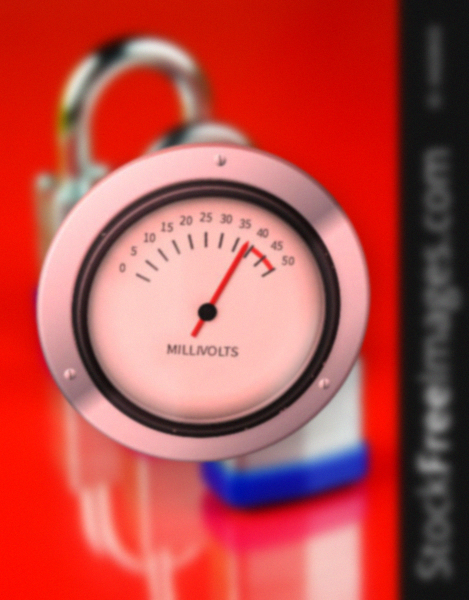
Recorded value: {"value": 37.5, "unit": "mV"}
